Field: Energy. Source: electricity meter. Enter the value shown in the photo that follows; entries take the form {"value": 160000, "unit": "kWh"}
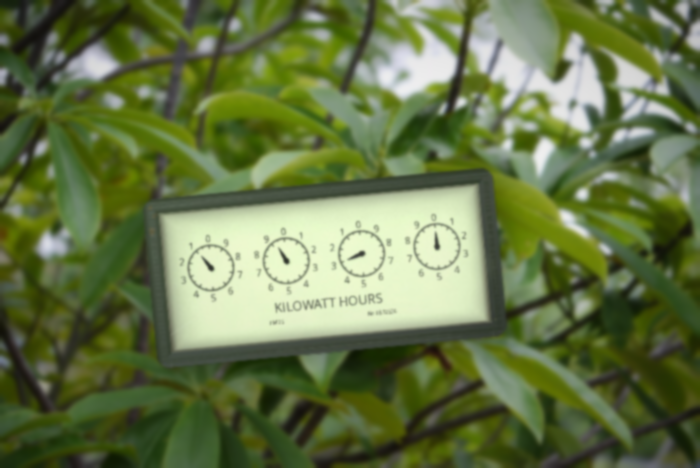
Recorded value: {"value": 930, "unit": "kWh"}
